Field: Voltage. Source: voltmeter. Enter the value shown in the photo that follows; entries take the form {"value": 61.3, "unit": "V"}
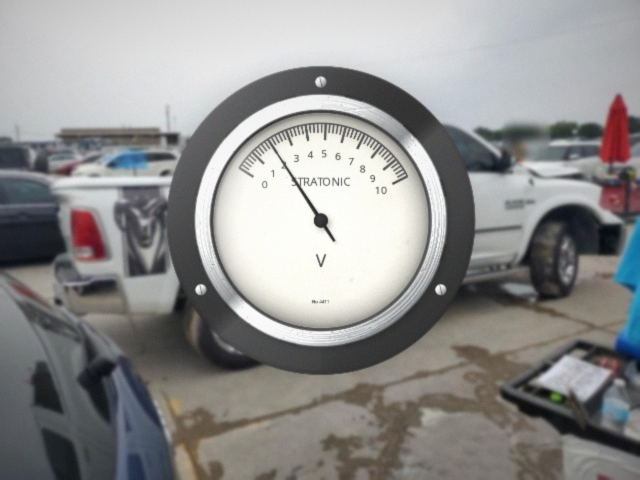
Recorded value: {"value": 2, "unit": "V"}
